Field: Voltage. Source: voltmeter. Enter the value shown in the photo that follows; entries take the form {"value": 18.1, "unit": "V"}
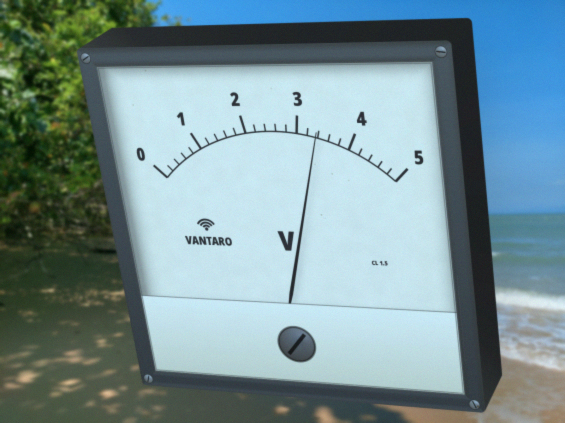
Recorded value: {"value": 3.4, "unit": "V"}
